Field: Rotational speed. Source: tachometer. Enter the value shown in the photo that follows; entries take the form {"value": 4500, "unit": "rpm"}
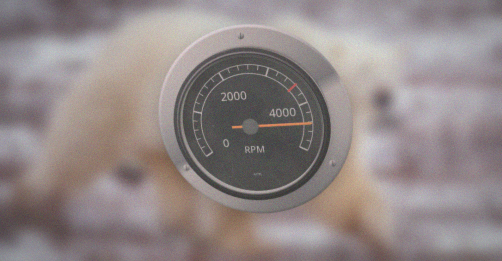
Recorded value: {"value": 4400, "unit": "rpm"}
